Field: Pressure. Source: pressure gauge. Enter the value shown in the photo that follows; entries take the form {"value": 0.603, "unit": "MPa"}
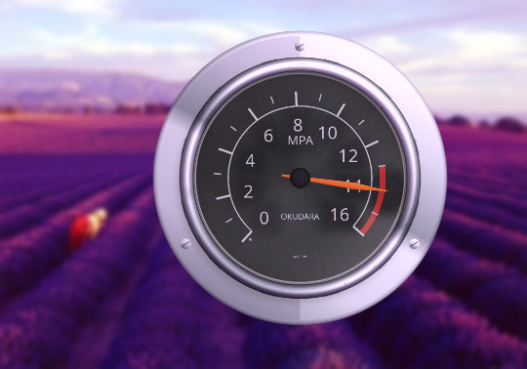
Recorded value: {"value": 14, "unit": "MPa"}
